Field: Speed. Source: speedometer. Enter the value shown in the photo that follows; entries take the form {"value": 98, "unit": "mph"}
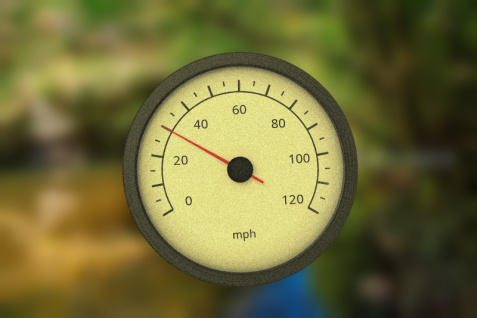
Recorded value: {"value": 30, "unit": "mph"}
